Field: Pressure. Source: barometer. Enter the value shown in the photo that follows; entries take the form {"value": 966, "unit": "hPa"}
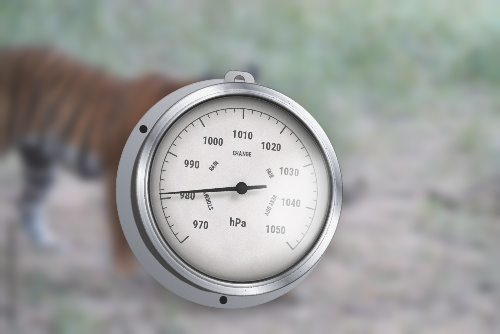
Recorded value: {"value": 981, "unit": "hPa"}
